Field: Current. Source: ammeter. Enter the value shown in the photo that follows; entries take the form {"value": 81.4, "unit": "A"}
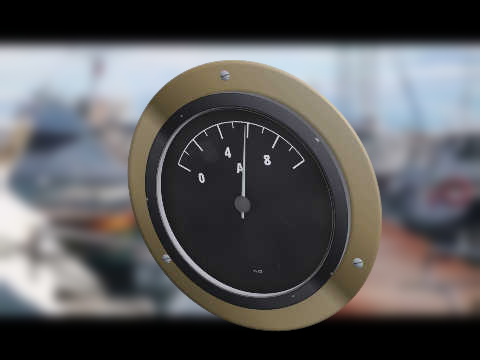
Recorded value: {"value": 6, "unit": "A"}
